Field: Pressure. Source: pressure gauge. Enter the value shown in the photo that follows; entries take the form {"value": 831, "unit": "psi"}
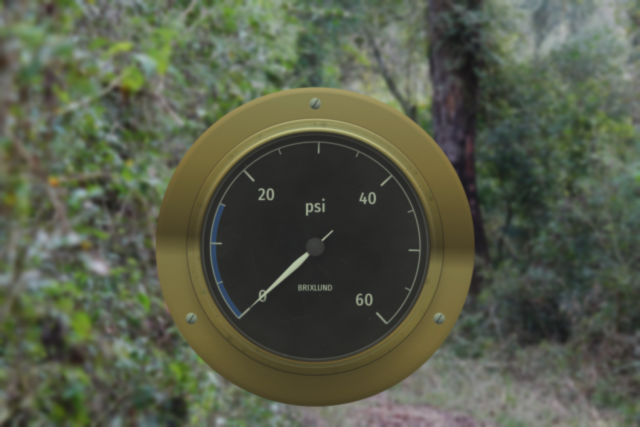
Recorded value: {"value": 0, "unit": "psi"}
